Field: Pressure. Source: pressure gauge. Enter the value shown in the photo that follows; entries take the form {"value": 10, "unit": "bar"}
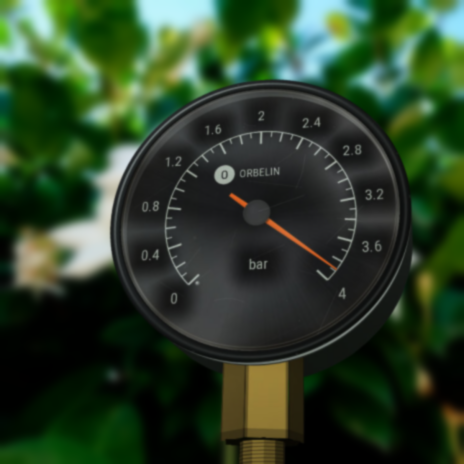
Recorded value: {"value": 3.9, "unit": "bar"}
